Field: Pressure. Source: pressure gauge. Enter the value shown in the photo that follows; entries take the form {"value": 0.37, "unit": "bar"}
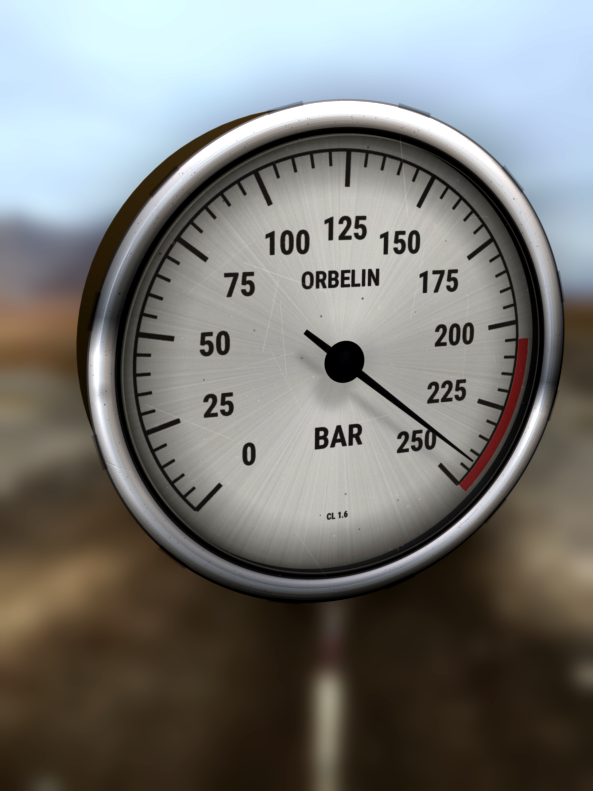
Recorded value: {"value": 242.5, "unit": "bar"}
